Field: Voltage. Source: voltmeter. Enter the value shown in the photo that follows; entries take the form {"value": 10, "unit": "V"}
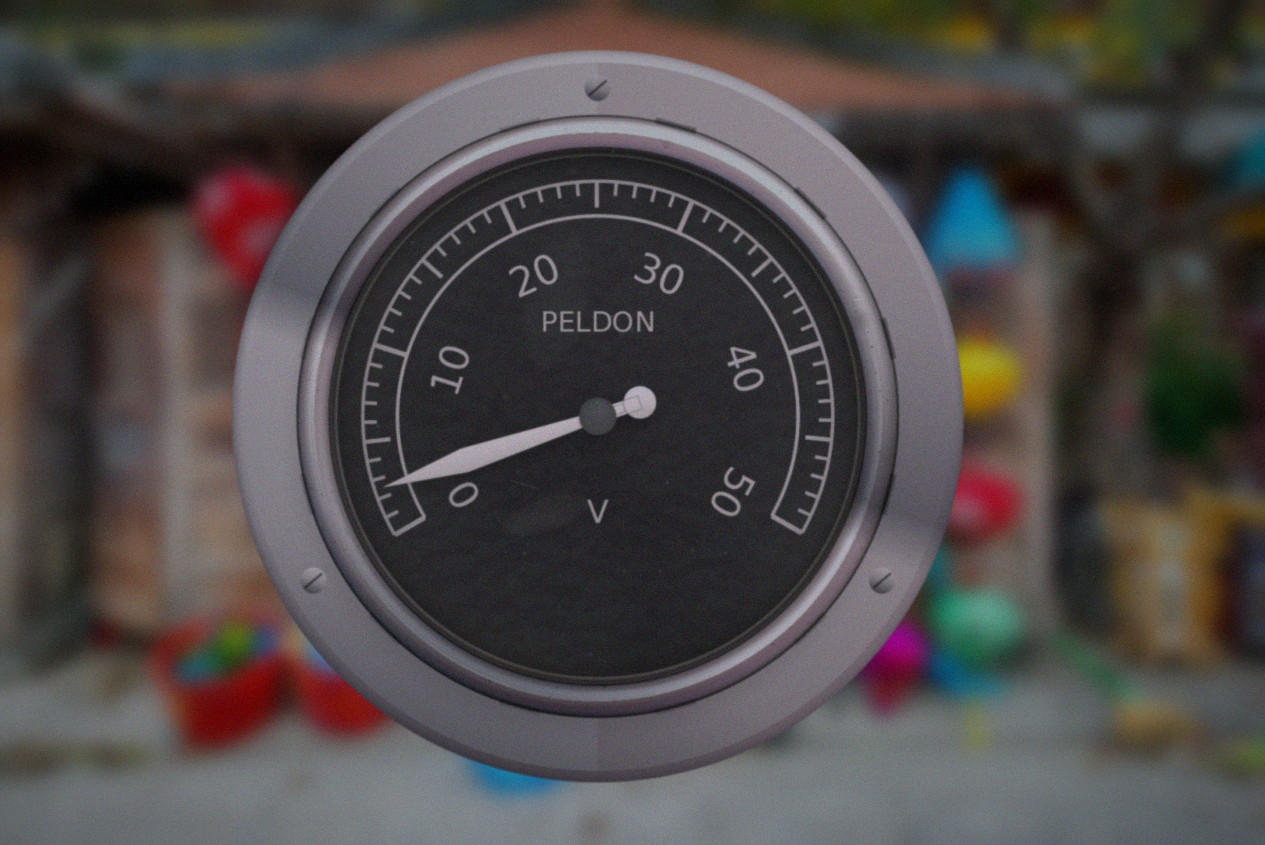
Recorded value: {"value": 2.5, "unit": "V"}
